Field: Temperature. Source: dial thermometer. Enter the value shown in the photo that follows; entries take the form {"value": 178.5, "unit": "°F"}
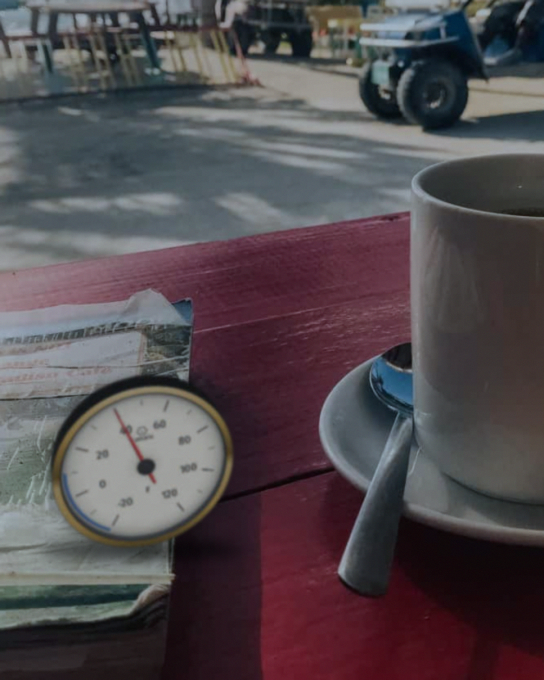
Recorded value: {"value": 40, "unit": "°F"}
